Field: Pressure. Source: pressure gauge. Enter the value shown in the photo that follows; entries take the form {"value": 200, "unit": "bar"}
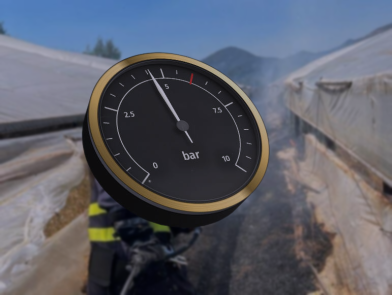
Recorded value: {"value": 4.5, "unit": "bar"}
